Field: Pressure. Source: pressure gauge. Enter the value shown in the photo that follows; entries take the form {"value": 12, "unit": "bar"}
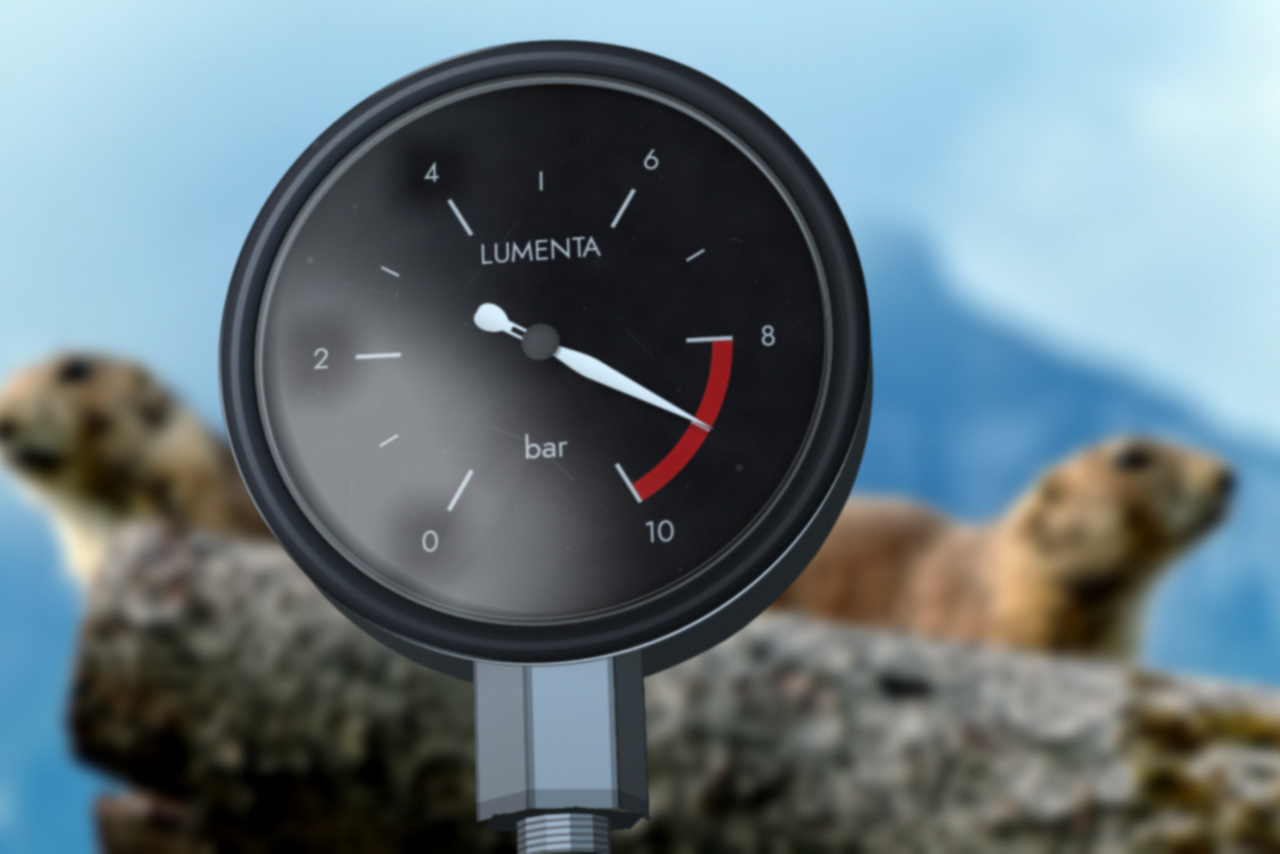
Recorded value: {"value": 9, "unit": "bar"}
